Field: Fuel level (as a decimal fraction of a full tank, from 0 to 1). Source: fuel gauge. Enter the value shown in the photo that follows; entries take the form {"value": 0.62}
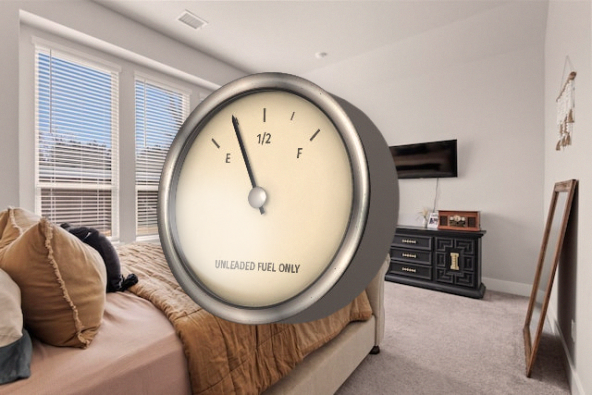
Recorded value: {"value": 0.25}
